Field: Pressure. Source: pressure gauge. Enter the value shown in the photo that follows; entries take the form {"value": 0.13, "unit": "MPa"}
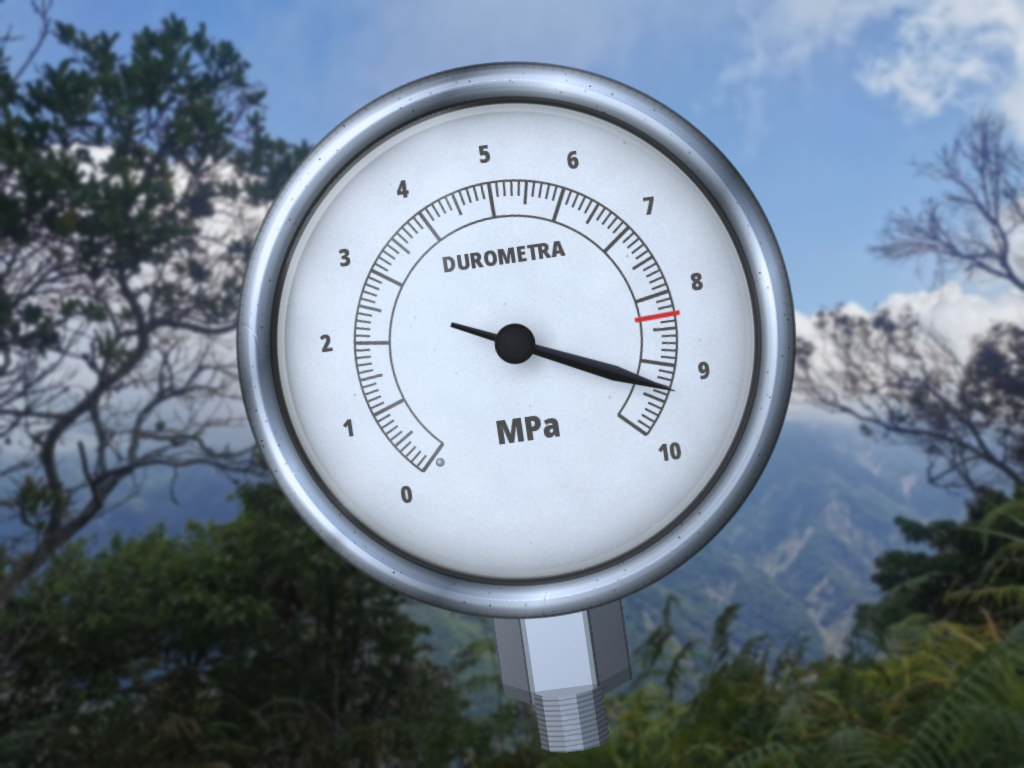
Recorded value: {"value": 9.3, "unit": "MPa"}
